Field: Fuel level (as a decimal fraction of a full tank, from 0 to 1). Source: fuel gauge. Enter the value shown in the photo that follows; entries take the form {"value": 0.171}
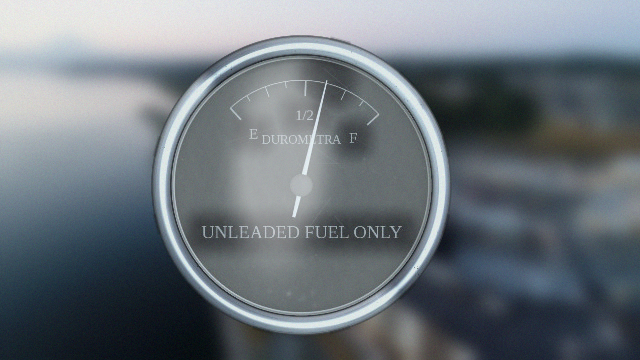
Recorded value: {"value": 0.625}
